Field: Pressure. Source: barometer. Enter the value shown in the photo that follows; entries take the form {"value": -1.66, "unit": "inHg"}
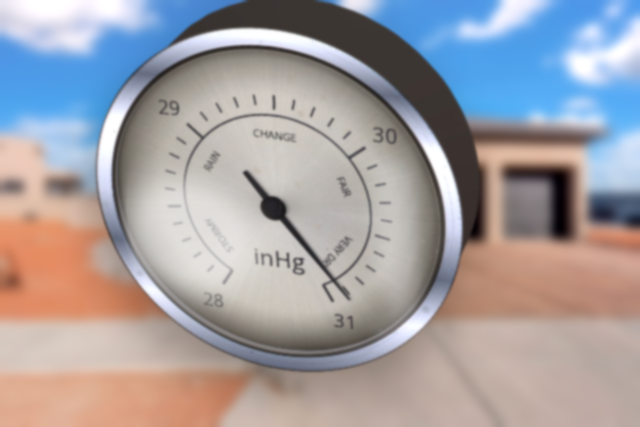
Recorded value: {"value": 30.9, "unit": "inHg"}
